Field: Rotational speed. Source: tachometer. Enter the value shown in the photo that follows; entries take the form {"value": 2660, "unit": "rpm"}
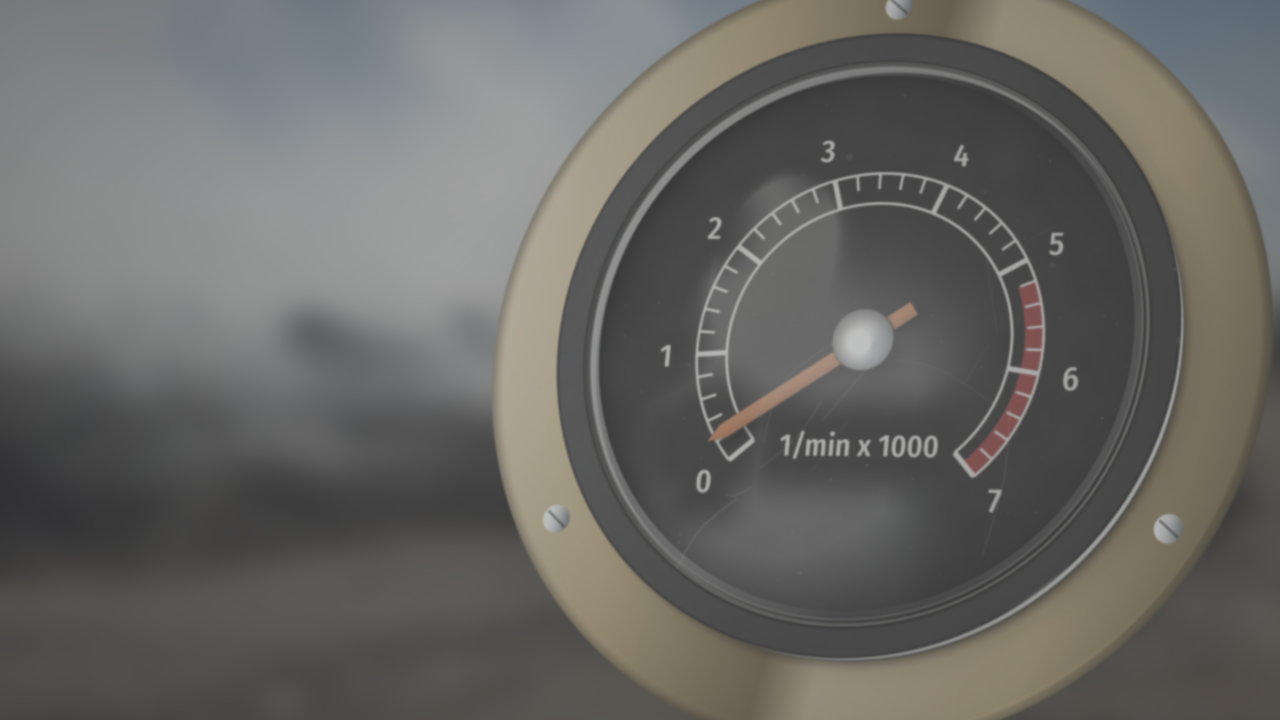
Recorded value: {"value": 200, "unit": "rpm"}
